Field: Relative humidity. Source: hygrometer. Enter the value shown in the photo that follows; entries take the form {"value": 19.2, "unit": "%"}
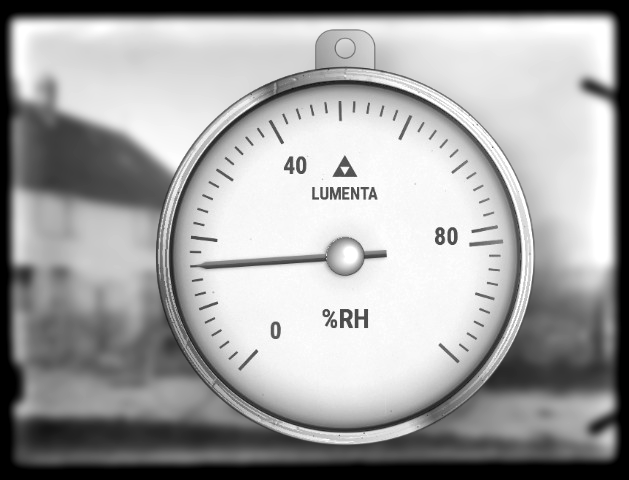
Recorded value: {"value": 16, "unit": "%"}
